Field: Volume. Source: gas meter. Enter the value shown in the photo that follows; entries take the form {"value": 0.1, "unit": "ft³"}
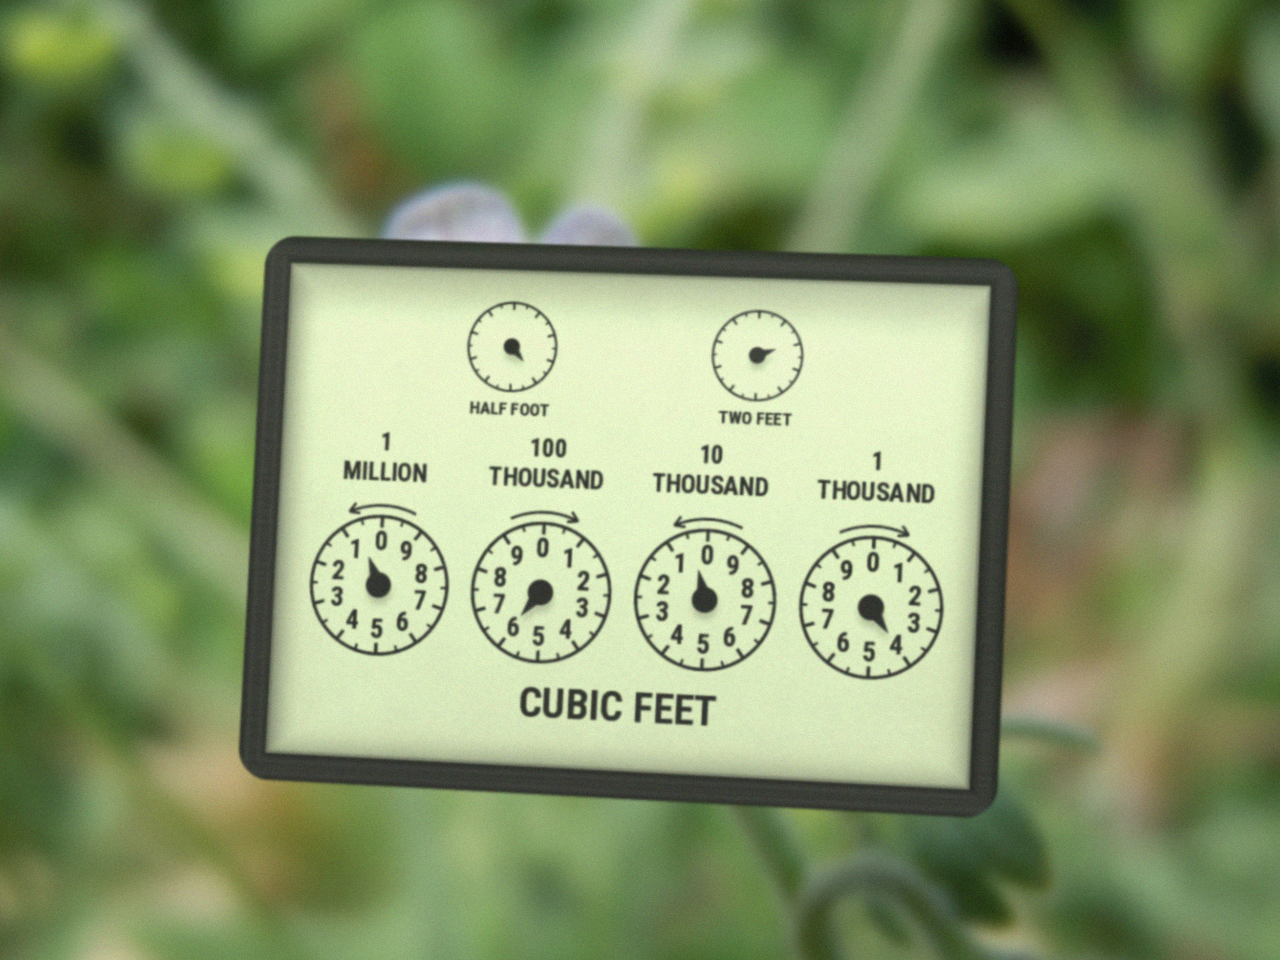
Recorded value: {"value": 60400, "unit": "ft³"}
